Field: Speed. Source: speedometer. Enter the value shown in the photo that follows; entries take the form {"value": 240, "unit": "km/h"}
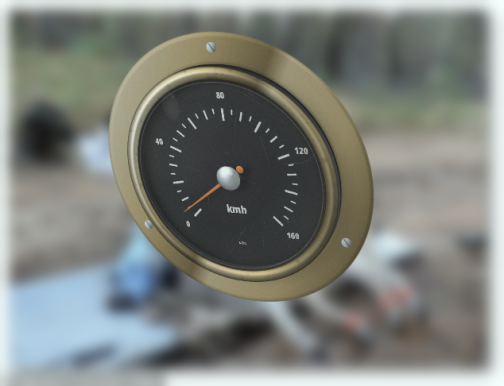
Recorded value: {"value": 5, "unit": "km/h"}
